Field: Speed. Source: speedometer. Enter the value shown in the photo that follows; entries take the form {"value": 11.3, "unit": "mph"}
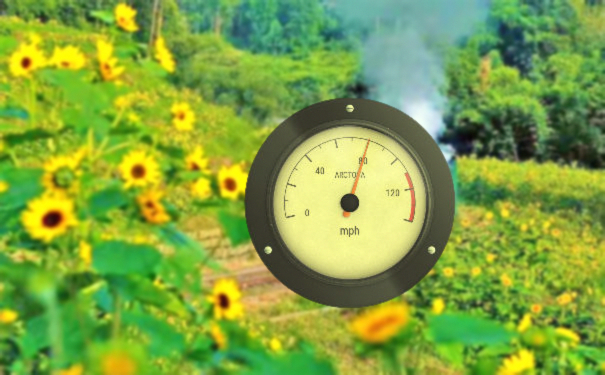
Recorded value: {"value": 80, "unit": "mph"}
